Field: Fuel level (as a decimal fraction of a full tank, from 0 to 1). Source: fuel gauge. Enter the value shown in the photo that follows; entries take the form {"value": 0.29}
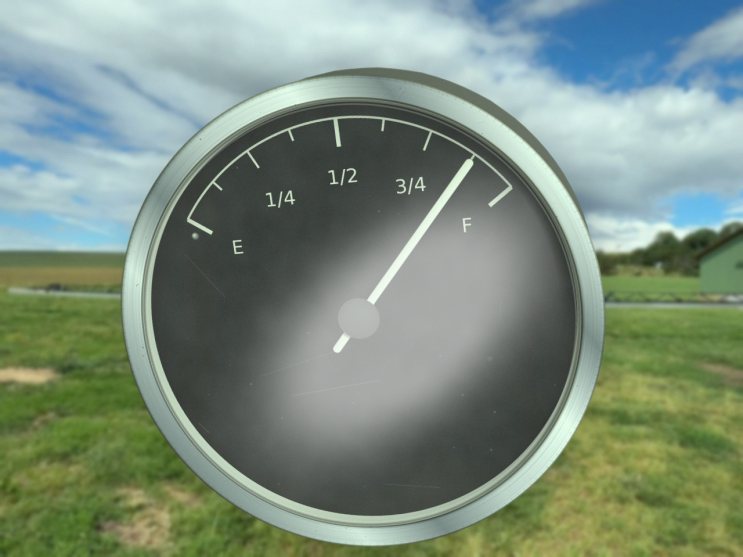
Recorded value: {"value": 0.875}
